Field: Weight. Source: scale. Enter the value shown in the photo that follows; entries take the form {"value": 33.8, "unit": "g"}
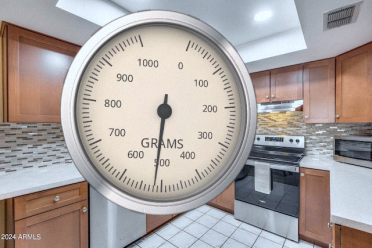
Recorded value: {"value": 520, "unit": "g"}
